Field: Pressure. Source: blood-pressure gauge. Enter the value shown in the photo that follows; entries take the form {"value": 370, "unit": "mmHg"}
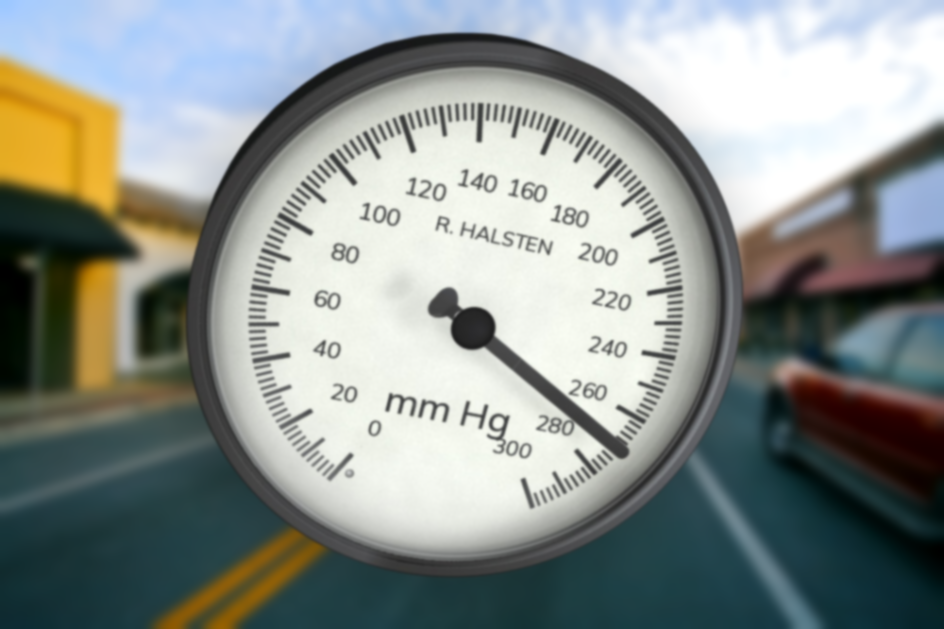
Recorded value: {"value": 270, "unit": "mmHg"}
